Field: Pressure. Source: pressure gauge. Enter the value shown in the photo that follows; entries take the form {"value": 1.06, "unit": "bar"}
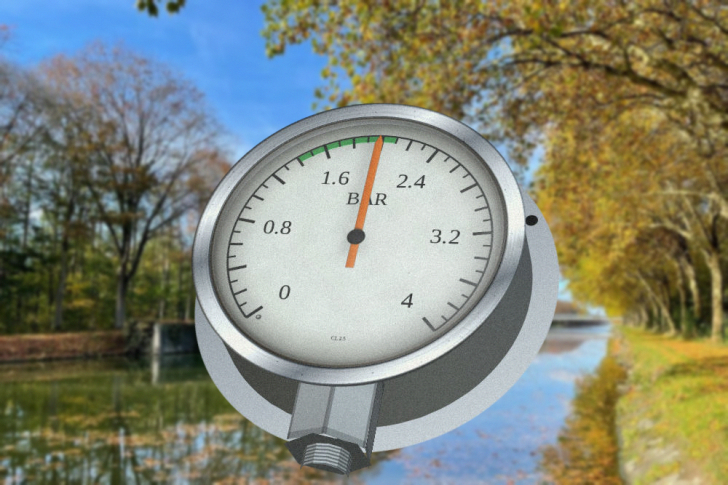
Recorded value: {"value": 2, "unit": "bar"}
